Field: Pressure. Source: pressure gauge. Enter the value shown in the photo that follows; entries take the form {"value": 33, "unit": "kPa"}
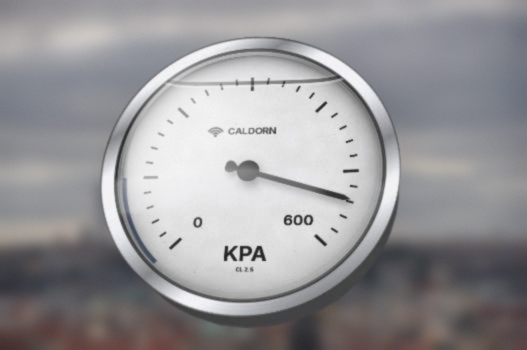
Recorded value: {"value": 540, "unit": "kPa"}
